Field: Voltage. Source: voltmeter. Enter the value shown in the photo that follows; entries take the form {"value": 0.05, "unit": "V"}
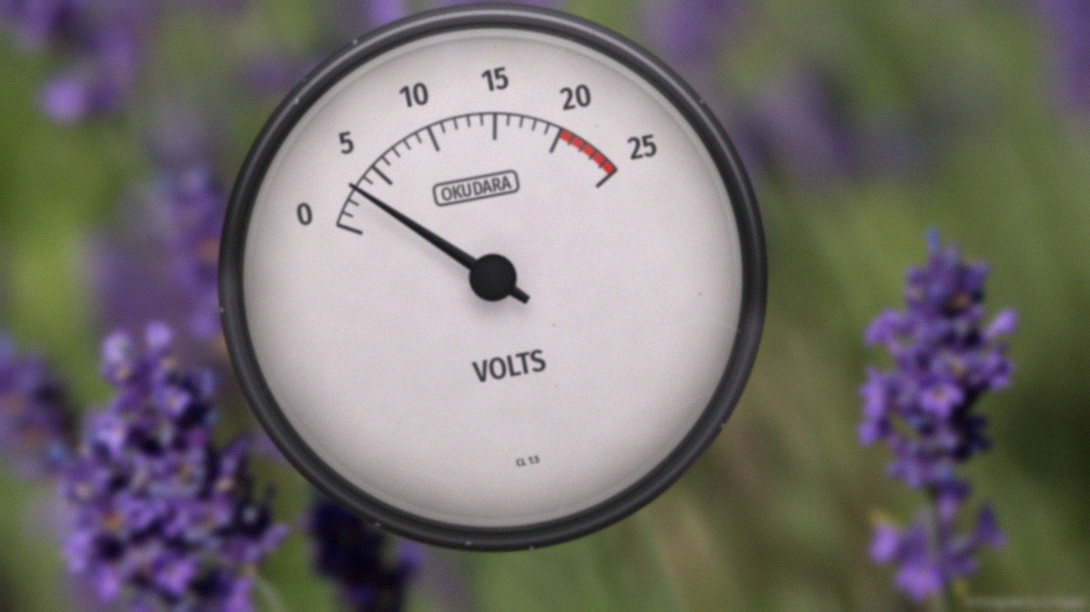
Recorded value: {"value": 3, "unit": "V"}
